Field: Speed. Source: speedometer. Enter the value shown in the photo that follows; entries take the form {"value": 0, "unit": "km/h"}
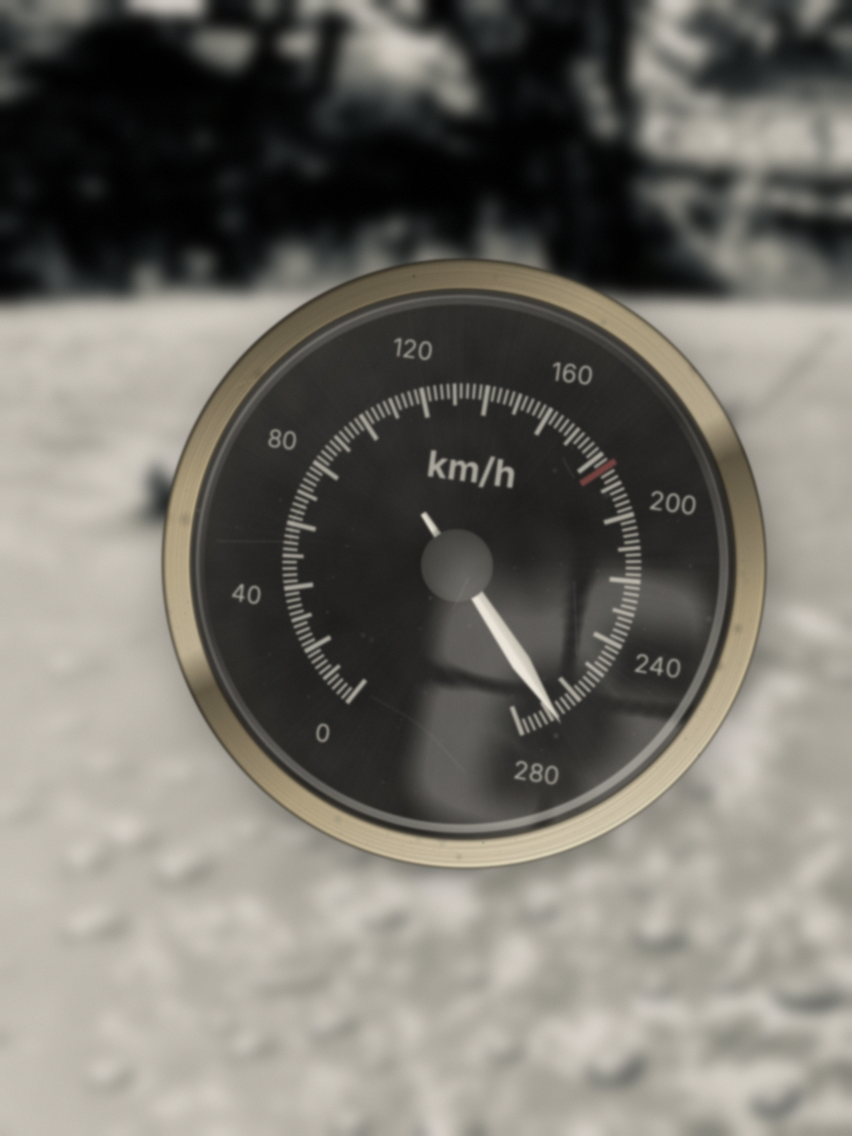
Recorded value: {"value": 268, "unit": "km/h"}
